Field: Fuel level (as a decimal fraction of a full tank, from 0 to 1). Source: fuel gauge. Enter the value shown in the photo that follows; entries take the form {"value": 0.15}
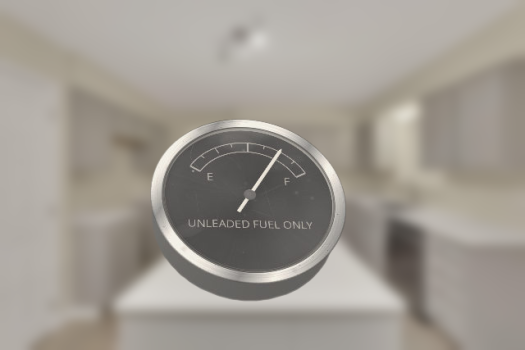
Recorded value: {"value": 0.75}
